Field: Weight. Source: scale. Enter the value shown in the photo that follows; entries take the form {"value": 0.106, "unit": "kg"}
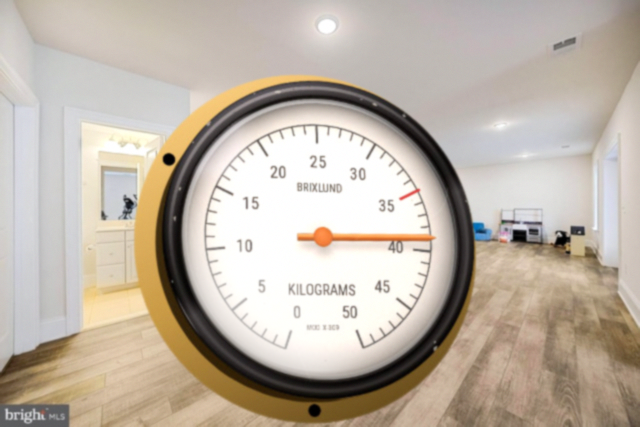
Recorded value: {"value": 39, "unit": "kg"}
